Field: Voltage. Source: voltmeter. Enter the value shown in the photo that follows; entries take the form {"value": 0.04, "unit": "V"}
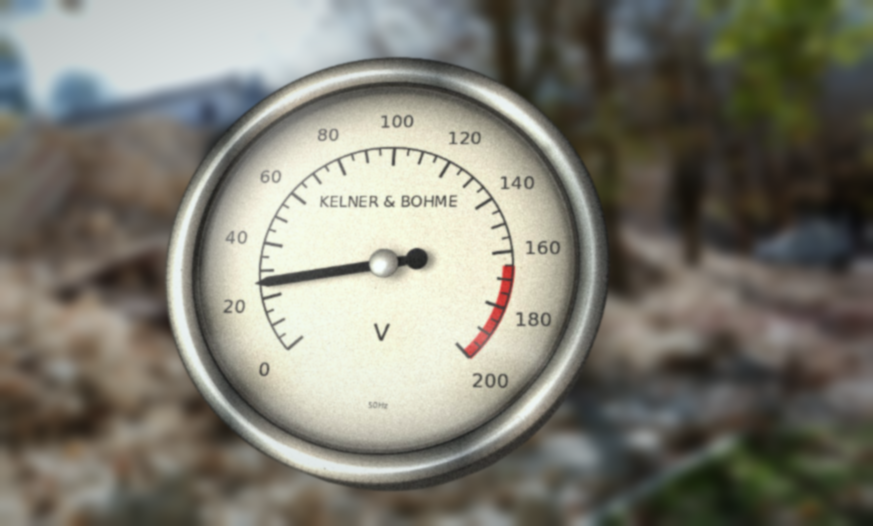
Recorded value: {"value": 25, "unit": "V"}
